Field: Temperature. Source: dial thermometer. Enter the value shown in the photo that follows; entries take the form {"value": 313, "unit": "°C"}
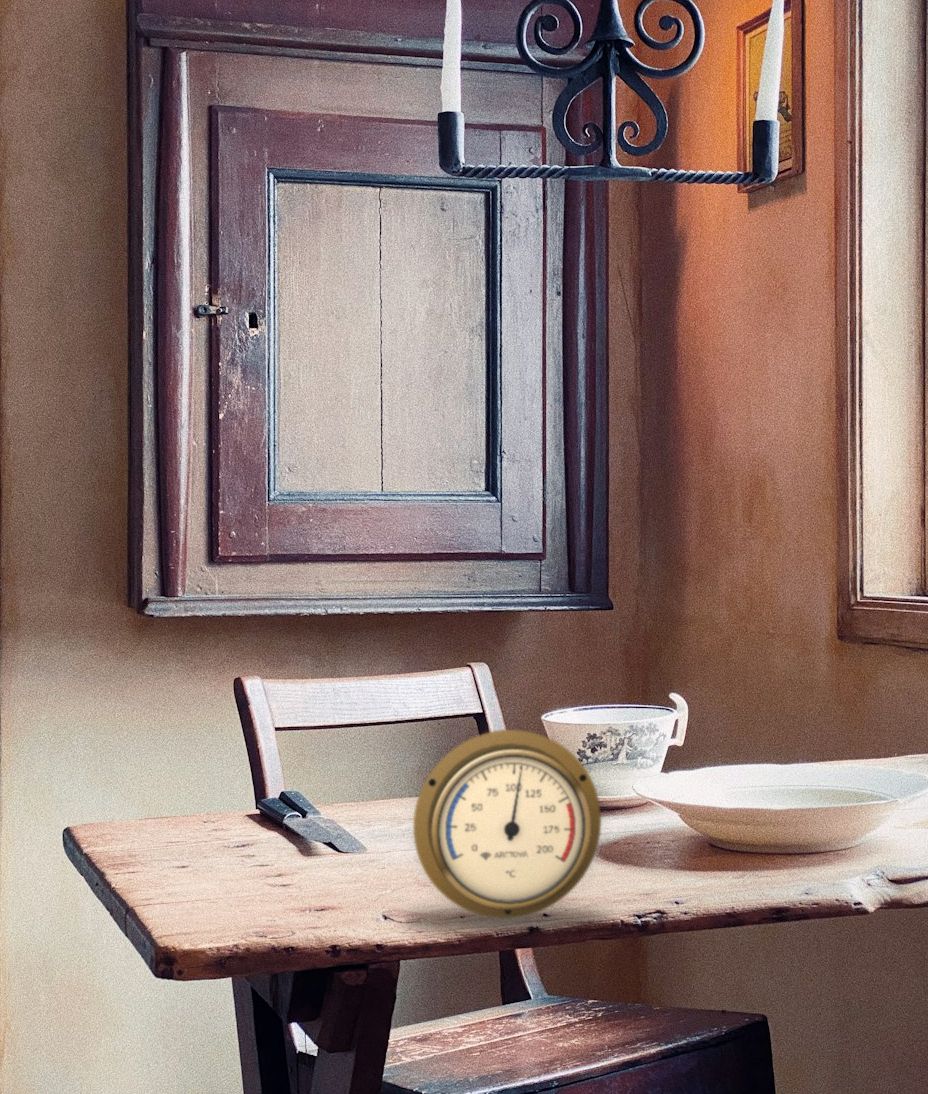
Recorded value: {"value": 105, "unit": "°C"}
